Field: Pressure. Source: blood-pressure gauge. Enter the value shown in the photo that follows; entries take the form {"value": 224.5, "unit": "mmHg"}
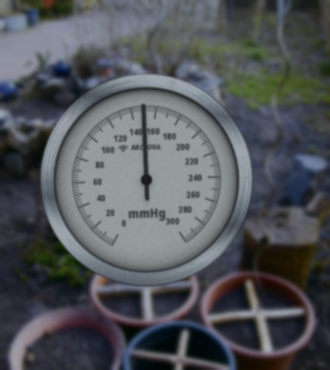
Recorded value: {"value": 150, "unit": "mmHg"}
